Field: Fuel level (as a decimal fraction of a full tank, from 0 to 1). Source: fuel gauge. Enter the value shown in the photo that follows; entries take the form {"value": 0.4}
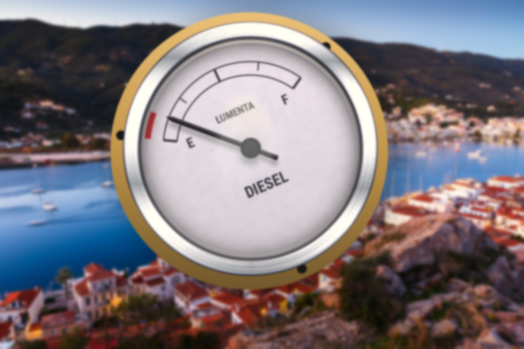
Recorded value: {"value": 0.125}
